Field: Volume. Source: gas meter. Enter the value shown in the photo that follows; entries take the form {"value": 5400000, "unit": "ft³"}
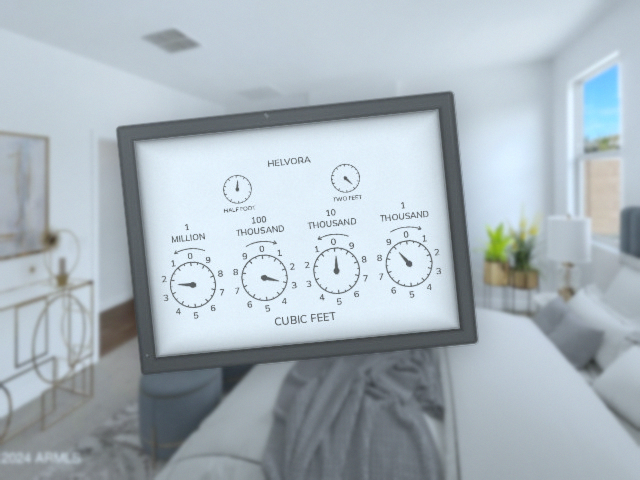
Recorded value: {"value": 229900, "unit": "ft³"}
